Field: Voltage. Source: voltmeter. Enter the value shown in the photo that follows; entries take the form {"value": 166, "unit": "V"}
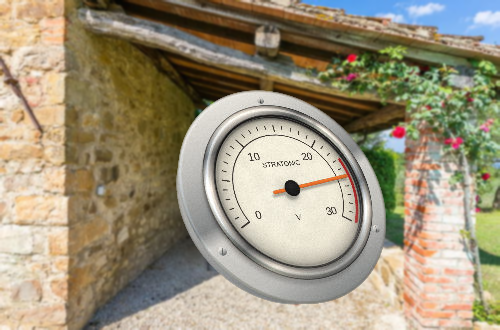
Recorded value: {"value": 25, "unit": "V"}
